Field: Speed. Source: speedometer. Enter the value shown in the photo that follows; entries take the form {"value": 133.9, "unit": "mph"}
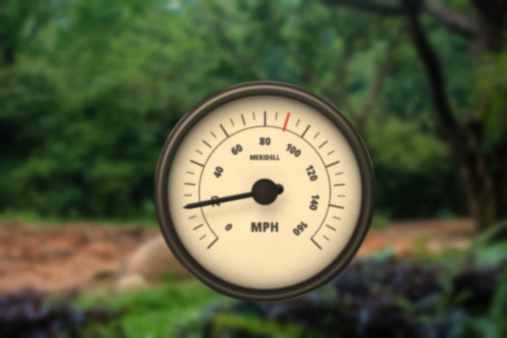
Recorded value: {"value": 20, "unit": "mph"}
